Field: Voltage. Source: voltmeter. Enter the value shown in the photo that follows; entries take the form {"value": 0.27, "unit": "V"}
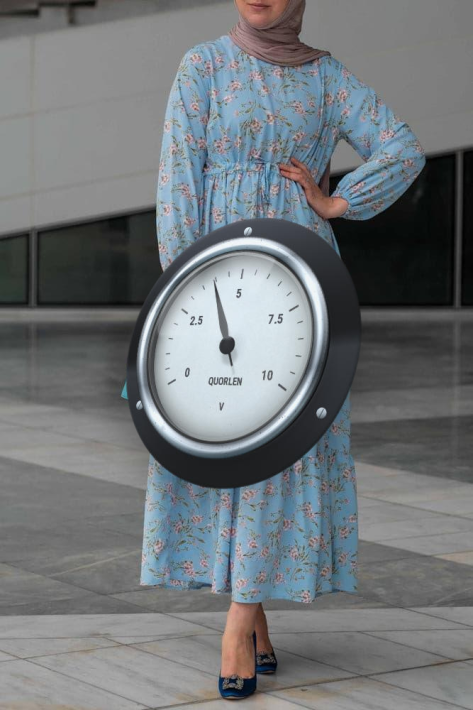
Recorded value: {"value": 4, "unit": "V"}
